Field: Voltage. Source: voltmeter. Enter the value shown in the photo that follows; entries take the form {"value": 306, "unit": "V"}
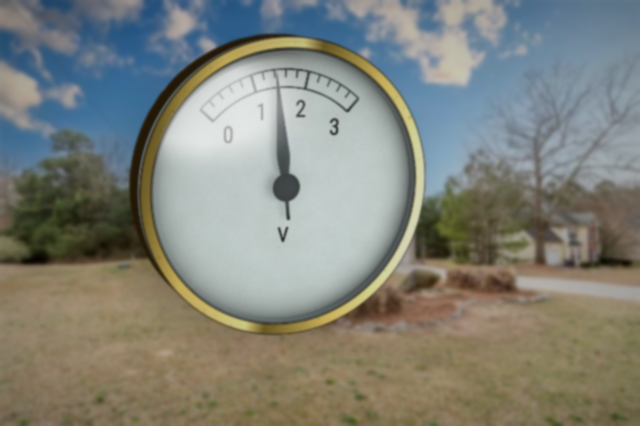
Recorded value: {"value": 1.4, "unit": "V"}
